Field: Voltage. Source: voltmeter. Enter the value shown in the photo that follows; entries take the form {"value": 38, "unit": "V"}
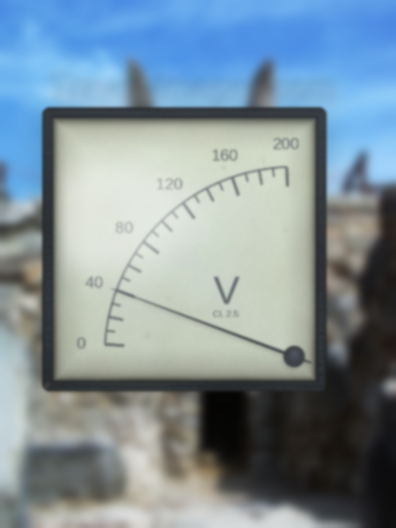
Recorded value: {"value": 40, "unit": "V"}
